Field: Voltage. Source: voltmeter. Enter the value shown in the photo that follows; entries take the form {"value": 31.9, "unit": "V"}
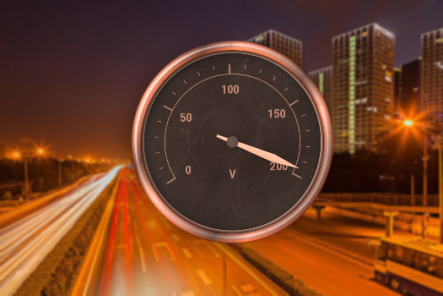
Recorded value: {"value": 195, "unit": "V"}
